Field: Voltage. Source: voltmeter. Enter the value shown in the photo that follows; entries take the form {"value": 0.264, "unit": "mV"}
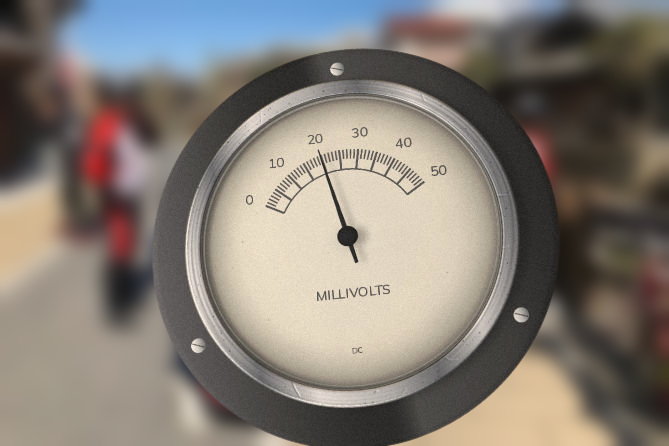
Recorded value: {"value": 20, "unit": "mV"}
